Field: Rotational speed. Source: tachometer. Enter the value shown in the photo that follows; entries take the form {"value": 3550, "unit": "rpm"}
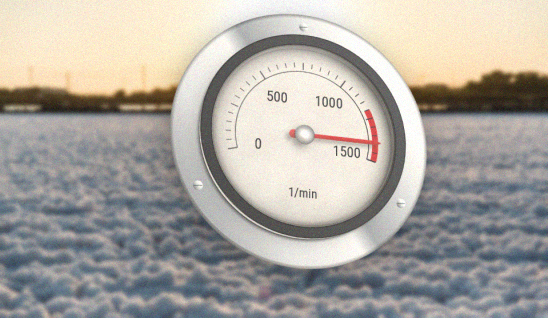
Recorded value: {"value": 1400, "unit": "rpm"}
